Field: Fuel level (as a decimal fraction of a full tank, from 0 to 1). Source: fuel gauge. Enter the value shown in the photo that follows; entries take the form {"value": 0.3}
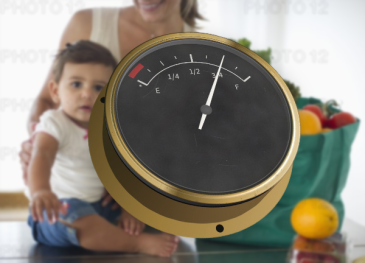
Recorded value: {"value": 0.75}
